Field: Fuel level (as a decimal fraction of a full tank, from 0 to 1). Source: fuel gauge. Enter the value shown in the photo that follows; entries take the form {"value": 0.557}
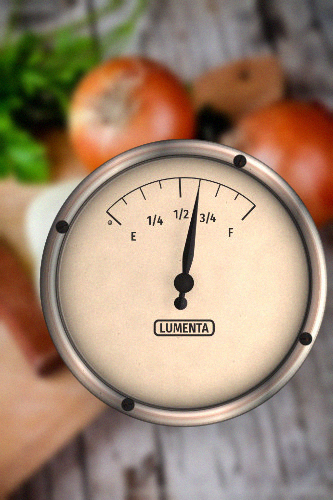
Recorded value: {"value": 0.625}
